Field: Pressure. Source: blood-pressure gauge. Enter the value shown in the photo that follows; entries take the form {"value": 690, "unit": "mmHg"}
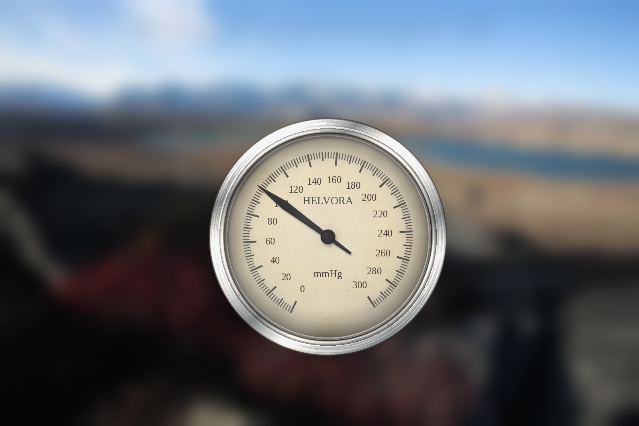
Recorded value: {"value": 100, "unit": "mmHg"}
